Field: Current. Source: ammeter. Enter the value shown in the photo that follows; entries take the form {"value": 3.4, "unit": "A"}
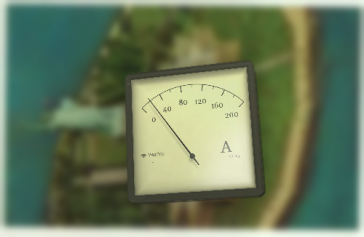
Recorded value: {"value": 20, "unit": "A"}
